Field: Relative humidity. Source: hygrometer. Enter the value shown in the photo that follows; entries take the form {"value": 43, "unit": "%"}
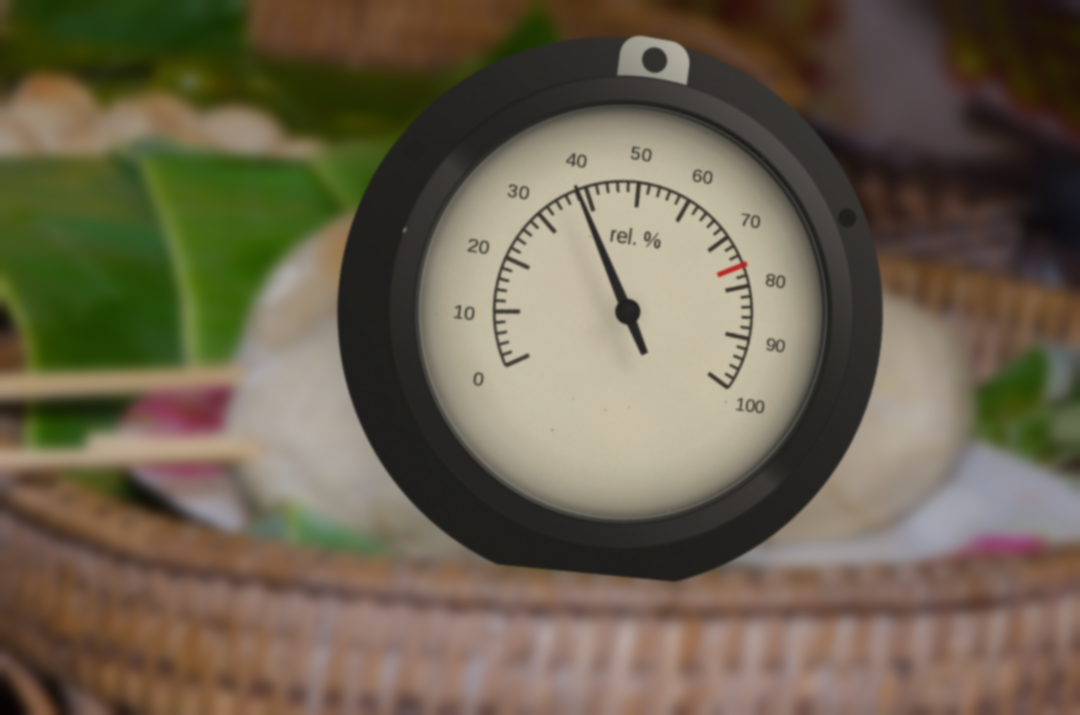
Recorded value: {"value": 38, "unit": "%"}
